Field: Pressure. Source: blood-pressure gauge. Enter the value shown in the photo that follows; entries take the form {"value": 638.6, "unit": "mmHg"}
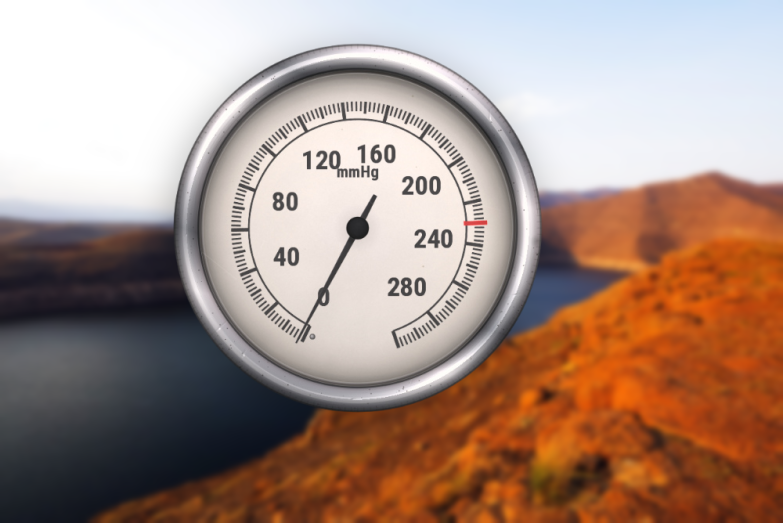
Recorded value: {"value": 2, "unit": "mmHg"}
